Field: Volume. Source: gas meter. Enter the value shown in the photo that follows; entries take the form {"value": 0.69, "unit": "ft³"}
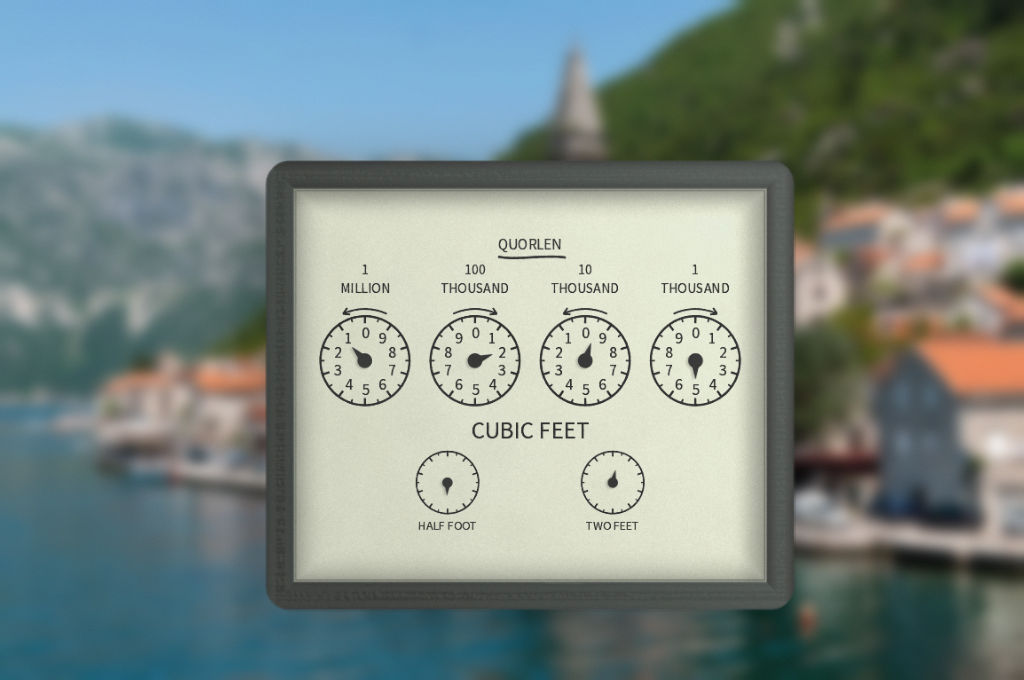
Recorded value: {"value": 119500, "unit": "ft³"}
